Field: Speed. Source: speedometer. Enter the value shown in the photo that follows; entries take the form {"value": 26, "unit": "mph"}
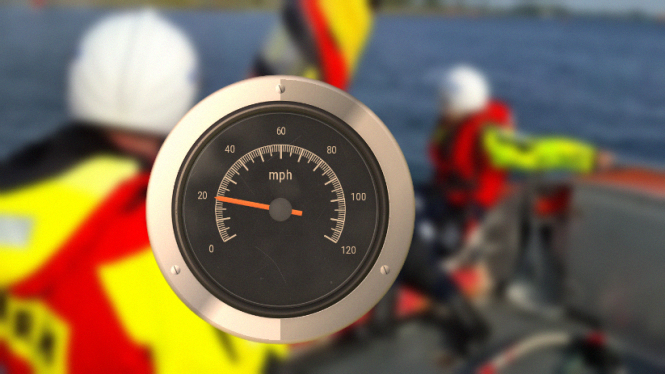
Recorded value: {"value": 20, "unit": "mph"}
